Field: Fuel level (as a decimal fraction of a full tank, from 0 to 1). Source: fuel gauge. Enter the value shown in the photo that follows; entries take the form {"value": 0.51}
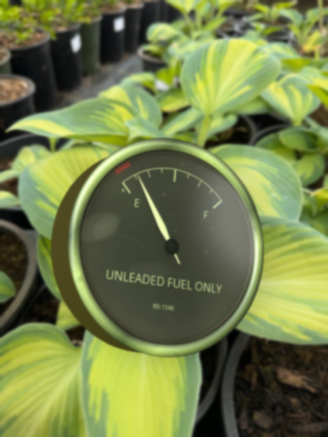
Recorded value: {"value": 0.125}
